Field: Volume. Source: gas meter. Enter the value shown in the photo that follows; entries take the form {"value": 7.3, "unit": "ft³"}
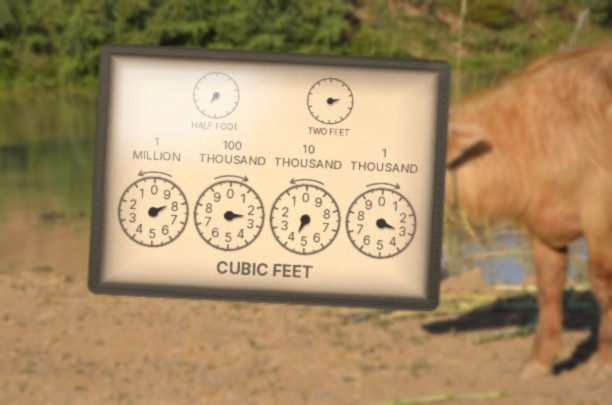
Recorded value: {"value": 824300, "unit": "ft³"}
